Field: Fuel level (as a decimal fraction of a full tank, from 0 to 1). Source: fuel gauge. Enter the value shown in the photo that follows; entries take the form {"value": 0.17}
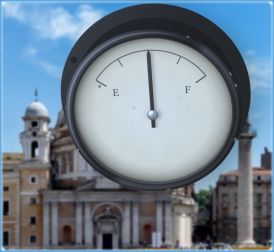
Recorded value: {"value": 0.5}
